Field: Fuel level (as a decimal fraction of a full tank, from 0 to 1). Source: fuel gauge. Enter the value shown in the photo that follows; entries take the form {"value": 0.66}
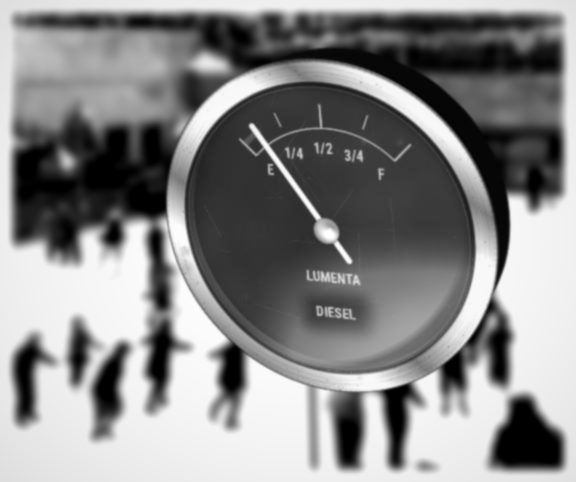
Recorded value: {"value": 0.125}
